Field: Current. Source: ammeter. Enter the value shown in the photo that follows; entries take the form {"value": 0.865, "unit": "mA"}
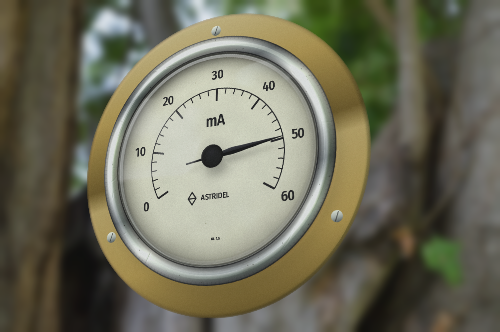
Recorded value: {"value": 50, "unit": "mA"}
